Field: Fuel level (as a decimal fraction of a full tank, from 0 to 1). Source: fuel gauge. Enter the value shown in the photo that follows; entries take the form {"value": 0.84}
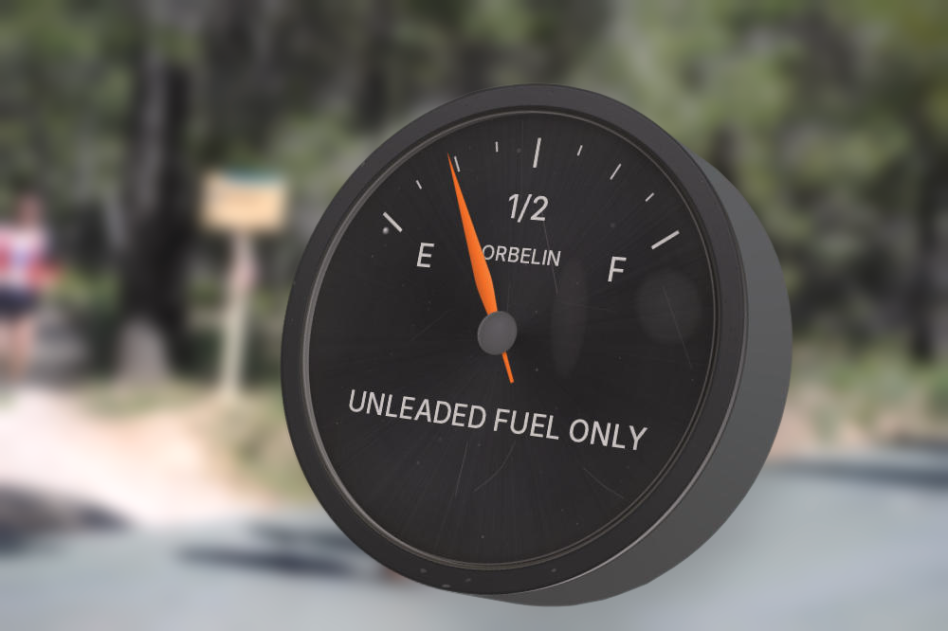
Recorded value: {"value": 0.25}
